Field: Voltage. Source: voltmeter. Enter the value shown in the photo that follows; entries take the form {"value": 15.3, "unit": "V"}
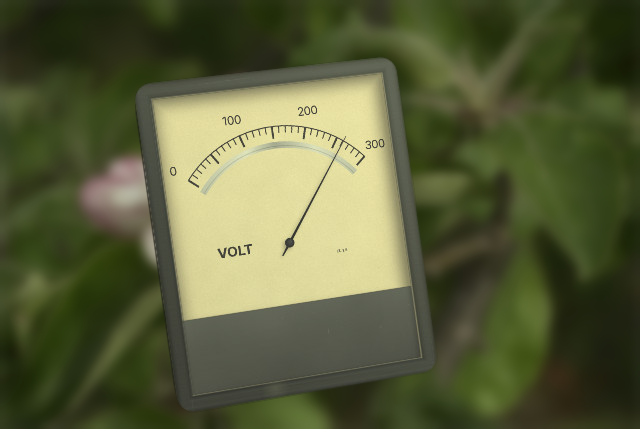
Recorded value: {"value": 260, "unit": "V"}
